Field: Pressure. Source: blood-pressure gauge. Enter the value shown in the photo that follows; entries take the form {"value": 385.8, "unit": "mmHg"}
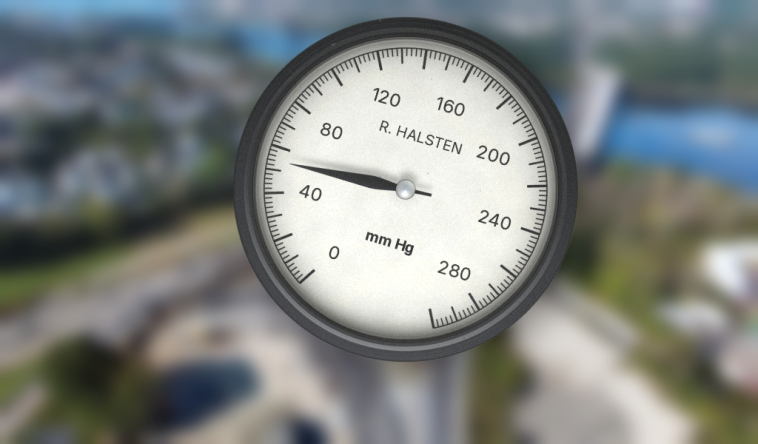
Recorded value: {"value": 54, "unit": "mmHg"}
